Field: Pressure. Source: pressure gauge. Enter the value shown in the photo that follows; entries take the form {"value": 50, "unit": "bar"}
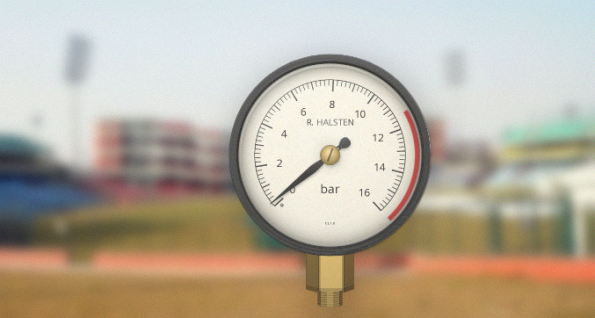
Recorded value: {"value": 0.2, "unit": "bar"}
